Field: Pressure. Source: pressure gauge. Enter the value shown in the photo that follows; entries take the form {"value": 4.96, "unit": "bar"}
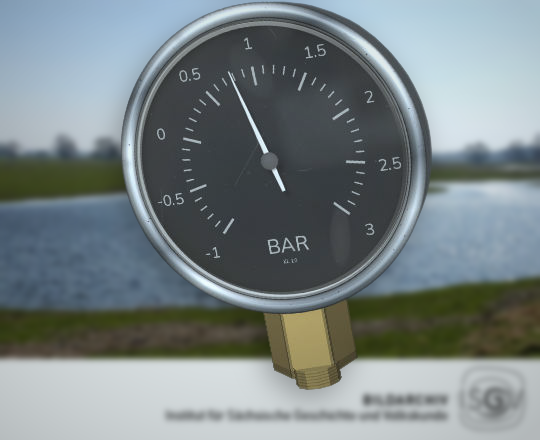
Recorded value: {"value": 0.8, "unit": "bar"}
